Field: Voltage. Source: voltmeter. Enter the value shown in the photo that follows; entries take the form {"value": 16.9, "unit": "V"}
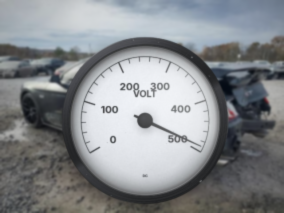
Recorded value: {"value": 490, "unit": "V"}
